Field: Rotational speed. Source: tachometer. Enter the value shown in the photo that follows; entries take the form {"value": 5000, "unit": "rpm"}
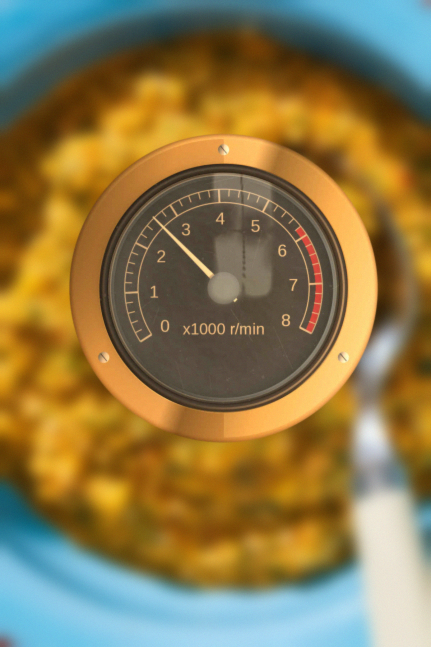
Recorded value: {"value": 2600, "unit": "rpm"}
